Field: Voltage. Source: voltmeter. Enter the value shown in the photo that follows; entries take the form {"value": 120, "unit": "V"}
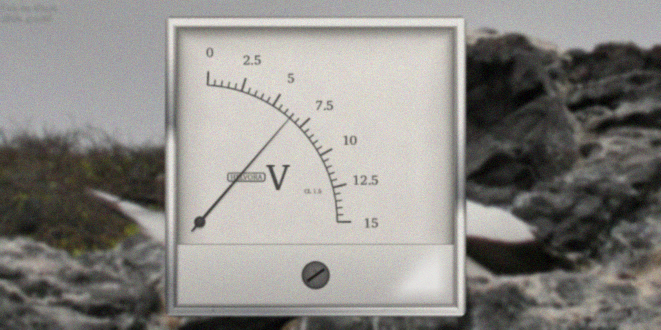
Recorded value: {"value": 6.5, "unit": "V"}
